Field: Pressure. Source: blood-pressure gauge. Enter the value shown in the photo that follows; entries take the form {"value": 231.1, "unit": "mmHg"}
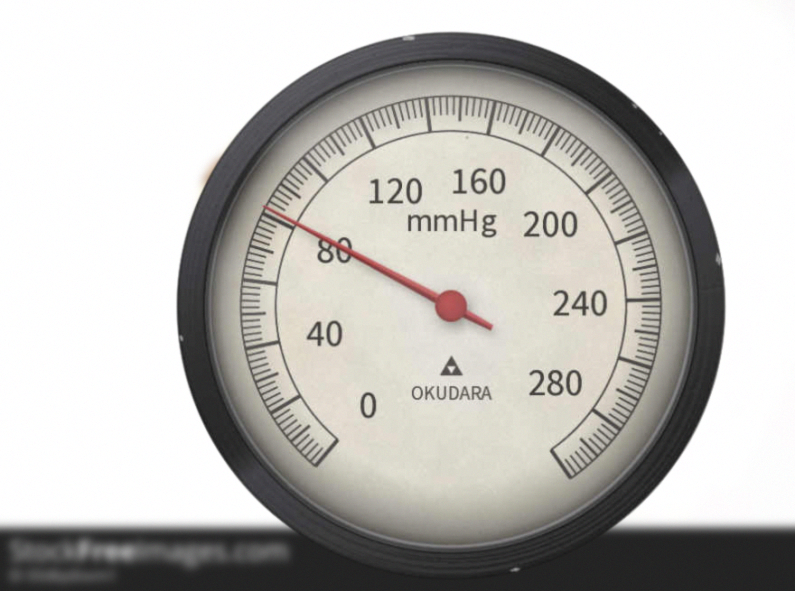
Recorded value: {"value": 82, "unit": "mmHg"}
